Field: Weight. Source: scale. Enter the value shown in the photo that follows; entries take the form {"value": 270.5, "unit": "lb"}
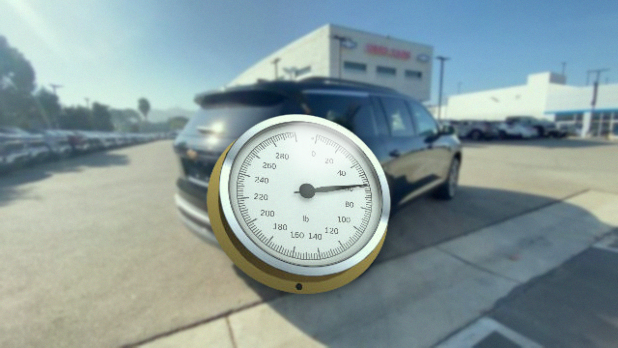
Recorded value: {"value": 60, "unit": "lb"}
